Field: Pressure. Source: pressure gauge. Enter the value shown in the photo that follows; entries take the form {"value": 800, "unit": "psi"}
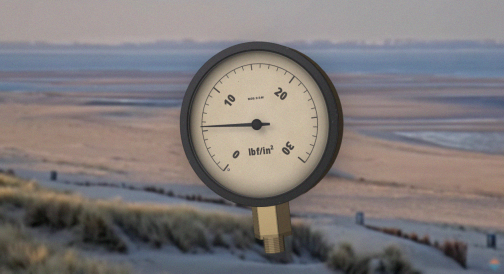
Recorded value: {"value": 5.5, "unit": "psi"}
